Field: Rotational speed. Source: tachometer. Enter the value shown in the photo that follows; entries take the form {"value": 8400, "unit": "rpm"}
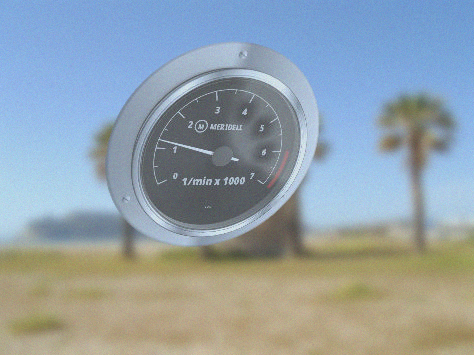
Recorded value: {"value": 1250, "unit": "rpm"}
